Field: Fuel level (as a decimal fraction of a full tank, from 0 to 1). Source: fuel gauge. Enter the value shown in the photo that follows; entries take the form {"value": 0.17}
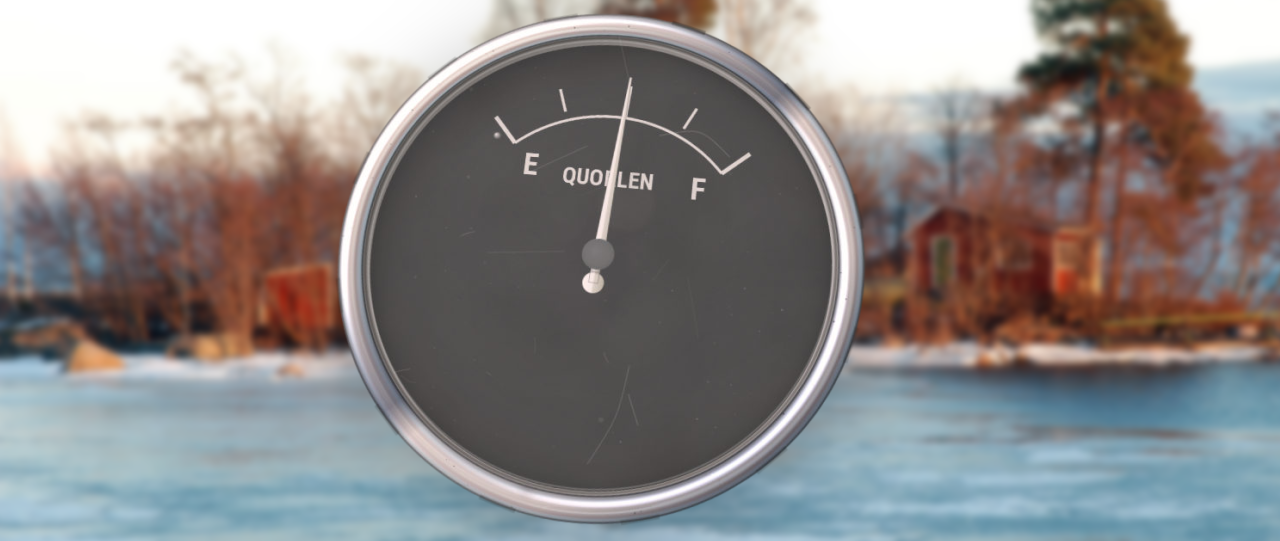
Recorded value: {"value": 0.5}
